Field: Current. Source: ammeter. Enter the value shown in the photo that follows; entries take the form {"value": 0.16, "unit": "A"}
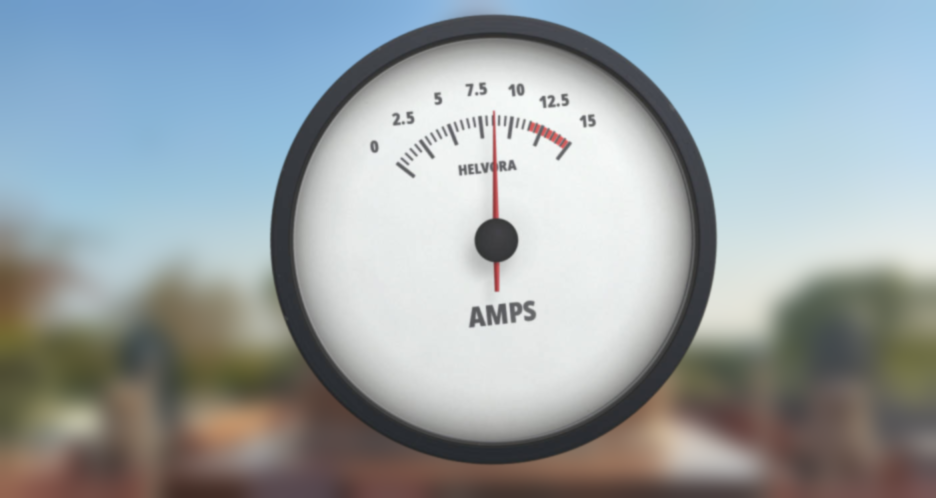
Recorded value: {"value": 8.5, "unit": "A"}
